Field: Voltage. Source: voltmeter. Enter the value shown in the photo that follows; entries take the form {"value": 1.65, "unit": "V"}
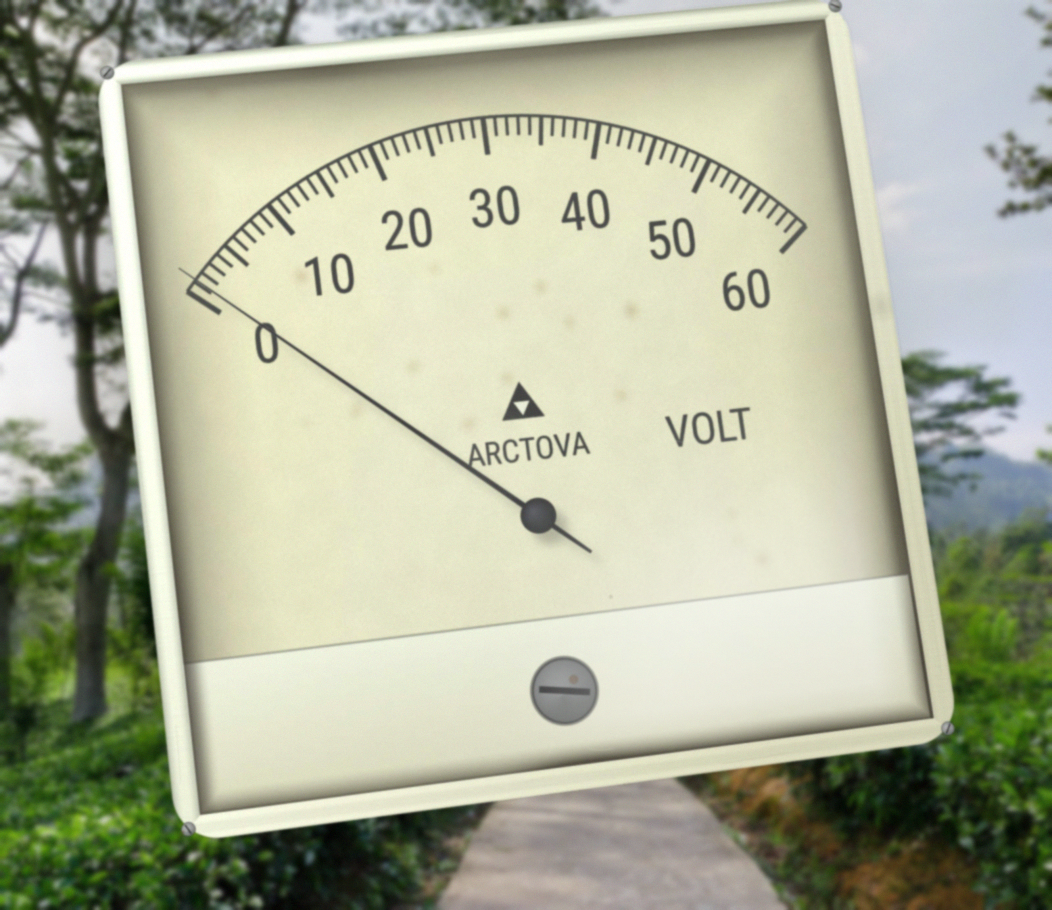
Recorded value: {"value": 1, "unit": "V"}
